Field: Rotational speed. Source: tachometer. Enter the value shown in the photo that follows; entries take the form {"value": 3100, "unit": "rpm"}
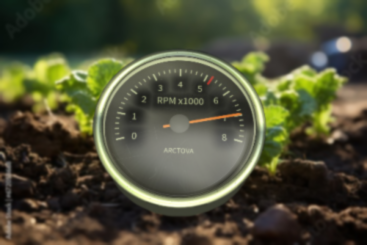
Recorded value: {"value": 7000, "unit": "rpm"}
